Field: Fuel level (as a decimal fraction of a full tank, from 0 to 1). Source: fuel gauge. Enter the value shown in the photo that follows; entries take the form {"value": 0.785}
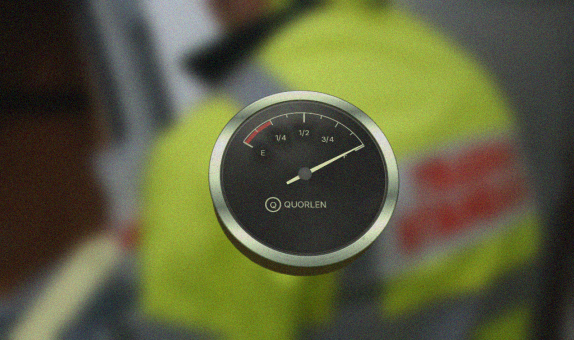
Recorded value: {"value": 1}
